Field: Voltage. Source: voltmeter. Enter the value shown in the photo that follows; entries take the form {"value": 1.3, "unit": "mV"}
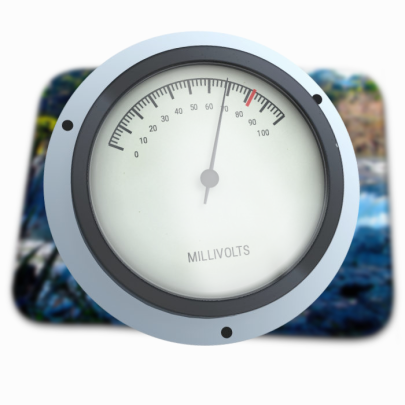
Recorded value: {"value": 68, "unit": "mV"}
